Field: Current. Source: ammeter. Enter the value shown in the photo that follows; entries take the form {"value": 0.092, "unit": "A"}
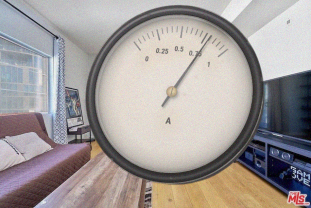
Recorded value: {"value": 0.8, "unit": "A"}
